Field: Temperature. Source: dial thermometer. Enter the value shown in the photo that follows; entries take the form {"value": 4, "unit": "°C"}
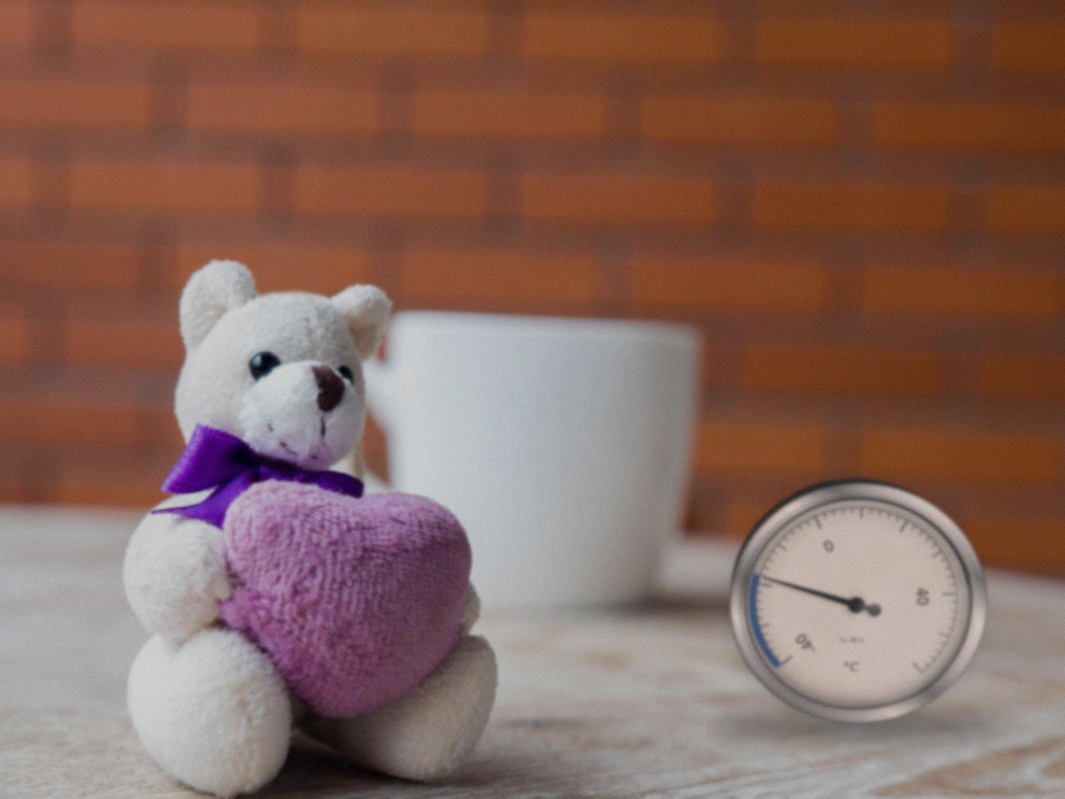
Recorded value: {"value": -18, "unit": "°C"}
